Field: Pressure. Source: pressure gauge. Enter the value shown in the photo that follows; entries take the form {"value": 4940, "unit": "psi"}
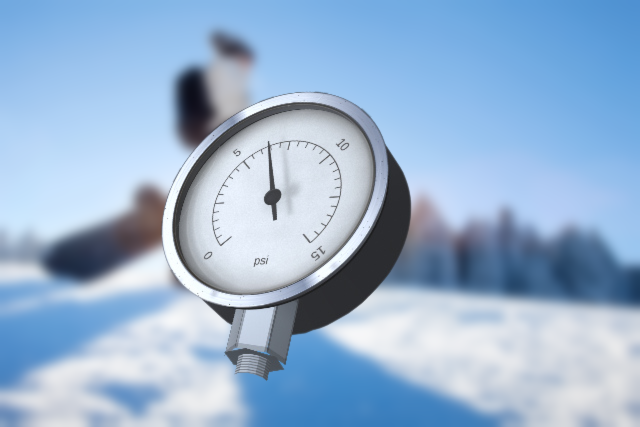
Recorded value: {"value": 6.5, "unit": "psi"}
